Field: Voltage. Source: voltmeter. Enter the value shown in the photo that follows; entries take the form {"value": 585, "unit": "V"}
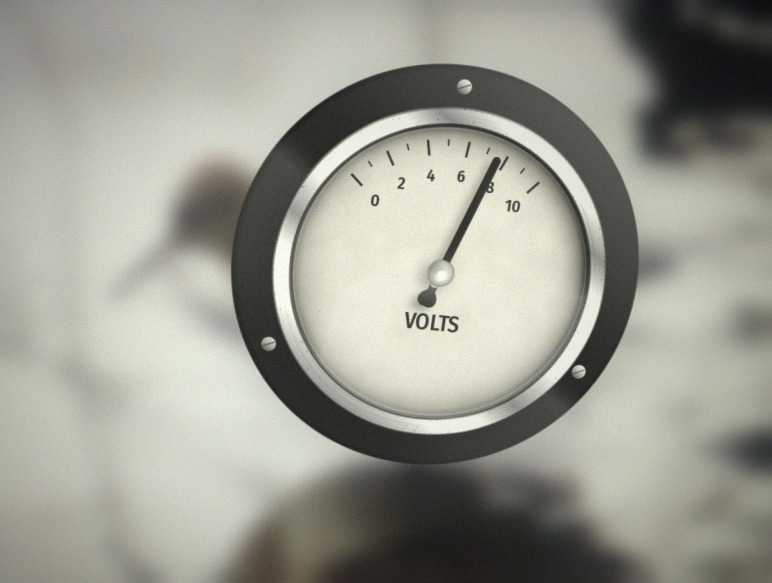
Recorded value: {"value": 7.5, "unit": "V"}
